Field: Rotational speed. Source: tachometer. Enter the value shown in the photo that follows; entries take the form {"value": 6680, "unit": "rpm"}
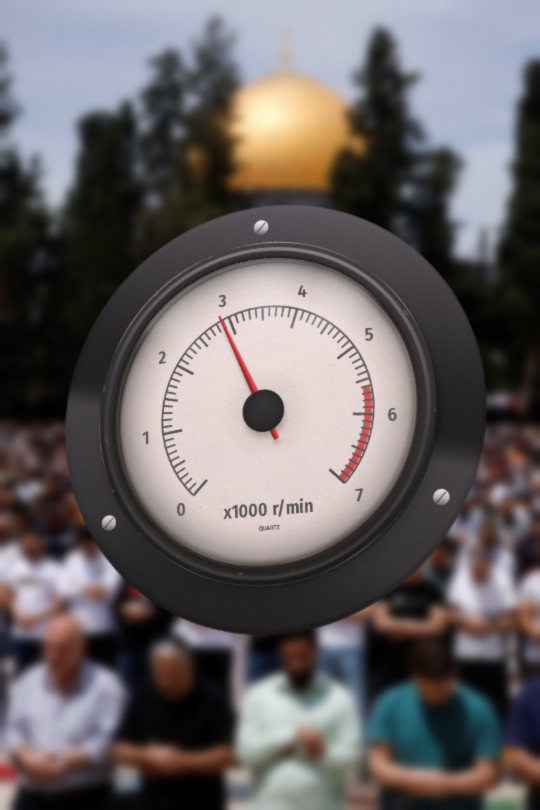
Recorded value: {"value": 2900, "unit": "rpm"}
